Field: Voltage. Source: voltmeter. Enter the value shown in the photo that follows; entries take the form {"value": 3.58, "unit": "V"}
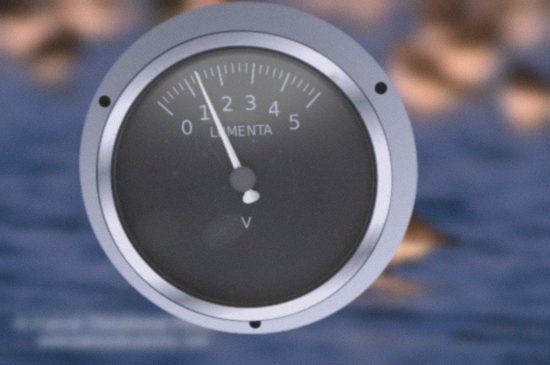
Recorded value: {"value": 1.4, "unit": "V"}
